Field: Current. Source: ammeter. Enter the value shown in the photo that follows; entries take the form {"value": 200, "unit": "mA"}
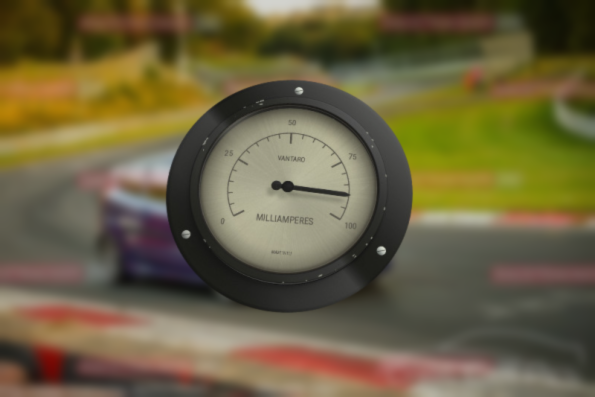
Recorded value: {"value": 90, "unit": "mA"}
